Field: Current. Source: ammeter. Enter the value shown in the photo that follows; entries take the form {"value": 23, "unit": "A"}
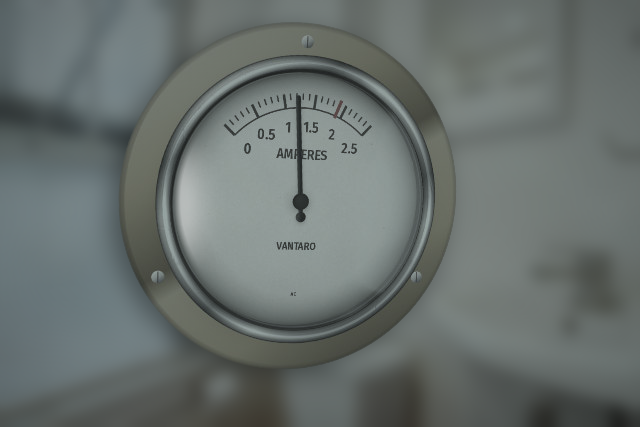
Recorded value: {"value": 1.2, "unit": "A"}
